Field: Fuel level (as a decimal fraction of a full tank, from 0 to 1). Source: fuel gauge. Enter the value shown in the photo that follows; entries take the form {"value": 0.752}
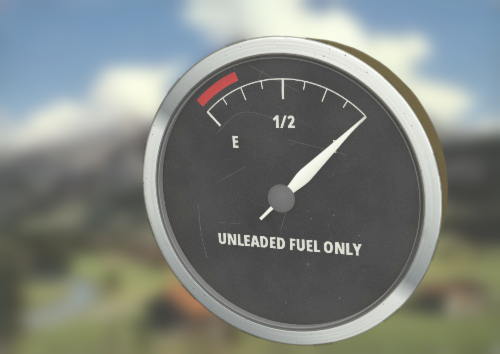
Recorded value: {"value": 1}
